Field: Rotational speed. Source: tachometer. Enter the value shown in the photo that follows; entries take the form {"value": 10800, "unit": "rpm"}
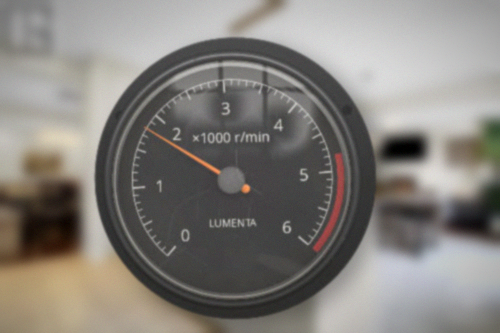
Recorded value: {"value": 1800, "unit": "rpm"}
